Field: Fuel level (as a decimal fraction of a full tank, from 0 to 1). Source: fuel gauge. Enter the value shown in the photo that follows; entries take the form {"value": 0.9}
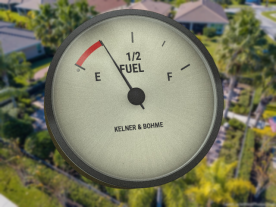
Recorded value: {"value": 0.25}
